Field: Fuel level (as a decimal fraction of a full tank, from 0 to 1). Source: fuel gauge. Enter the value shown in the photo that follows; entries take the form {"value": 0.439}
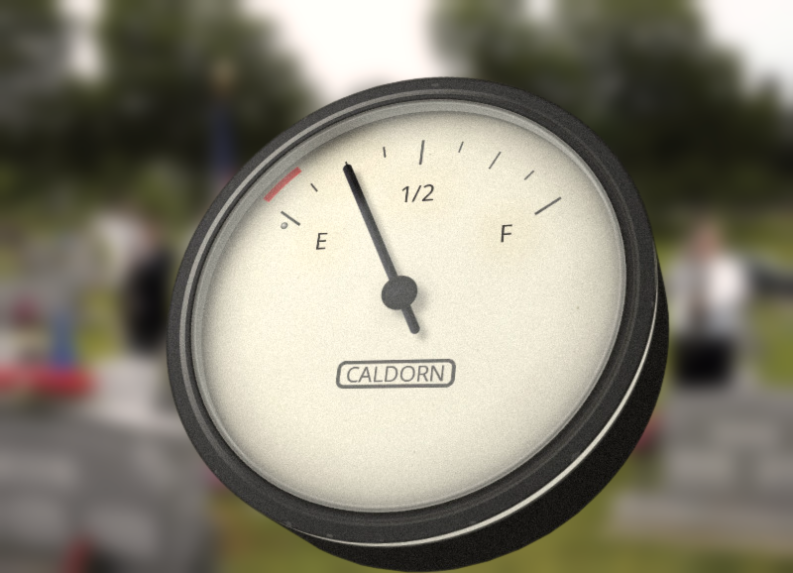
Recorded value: {"value": 0.25}
